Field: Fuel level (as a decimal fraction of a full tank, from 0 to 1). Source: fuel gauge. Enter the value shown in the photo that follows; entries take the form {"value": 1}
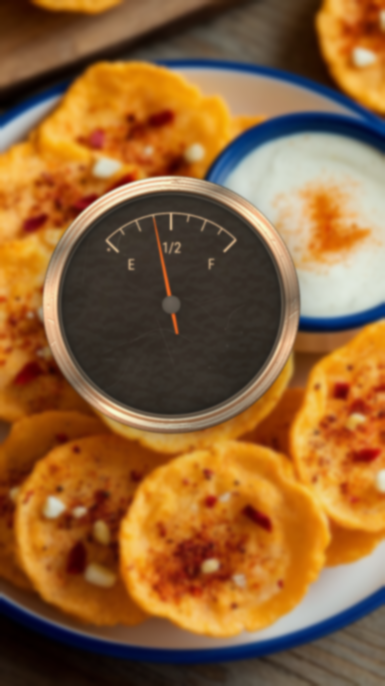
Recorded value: {"value": 0.375}
